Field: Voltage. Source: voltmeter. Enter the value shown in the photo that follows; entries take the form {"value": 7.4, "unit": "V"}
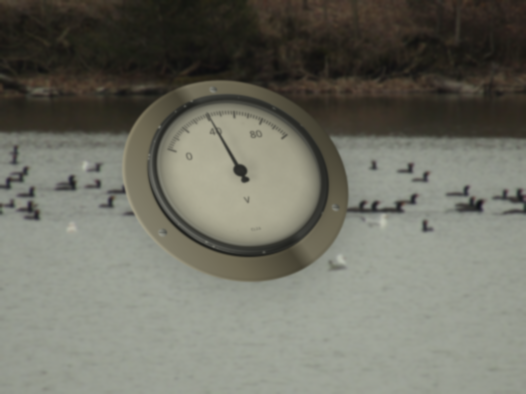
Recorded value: {"value": 40, "unit": "V"}
